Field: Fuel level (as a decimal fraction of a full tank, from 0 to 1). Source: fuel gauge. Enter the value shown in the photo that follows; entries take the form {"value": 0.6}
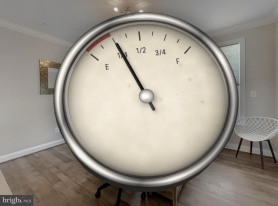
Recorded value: {"value": 0.25}
